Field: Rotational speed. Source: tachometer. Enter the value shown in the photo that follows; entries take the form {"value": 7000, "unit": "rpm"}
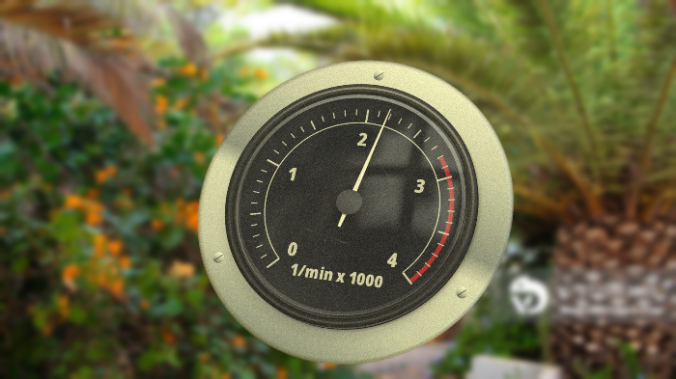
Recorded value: {"value": 2200, "unit": "rpm"}
